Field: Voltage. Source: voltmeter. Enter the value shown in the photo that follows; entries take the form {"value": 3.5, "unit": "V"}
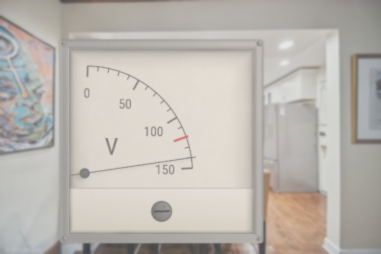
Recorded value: {"value": 140, "unit": "V"}
